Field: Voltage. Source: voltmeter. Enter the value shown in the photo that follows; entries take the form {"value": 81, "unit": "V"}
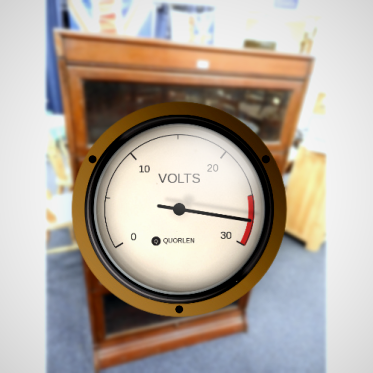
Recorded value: {"value": 27.5, "unit": "V"}
